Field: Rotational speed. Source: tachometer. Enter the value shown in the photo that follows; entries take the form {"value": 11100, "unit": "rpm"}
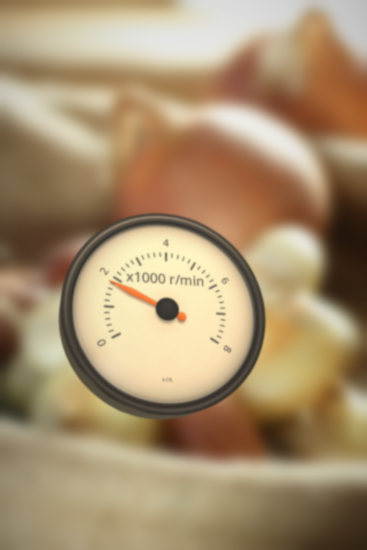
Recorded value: {"value": 1800, "unit": "rpm"}
